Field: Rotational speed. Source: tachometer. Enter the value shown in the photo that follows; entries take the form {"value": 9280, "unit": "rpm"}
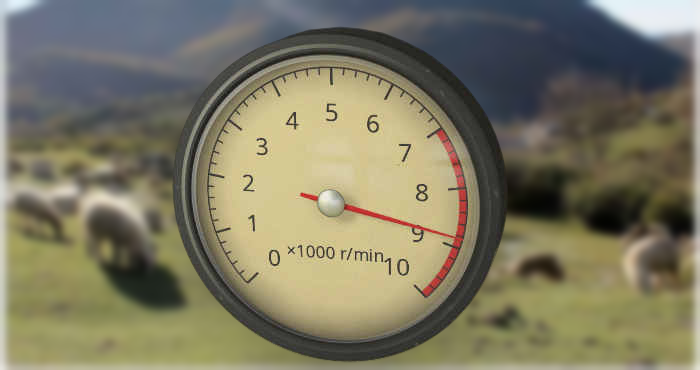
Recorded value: {"value": 8800, "unit": "rpm"}
